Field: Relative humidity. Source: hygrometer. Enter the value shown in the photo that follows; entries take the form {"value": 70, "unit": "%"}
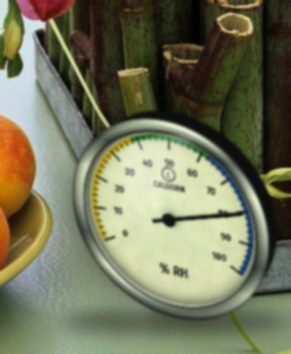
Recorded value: {"value": 80, "unit": "%"}
